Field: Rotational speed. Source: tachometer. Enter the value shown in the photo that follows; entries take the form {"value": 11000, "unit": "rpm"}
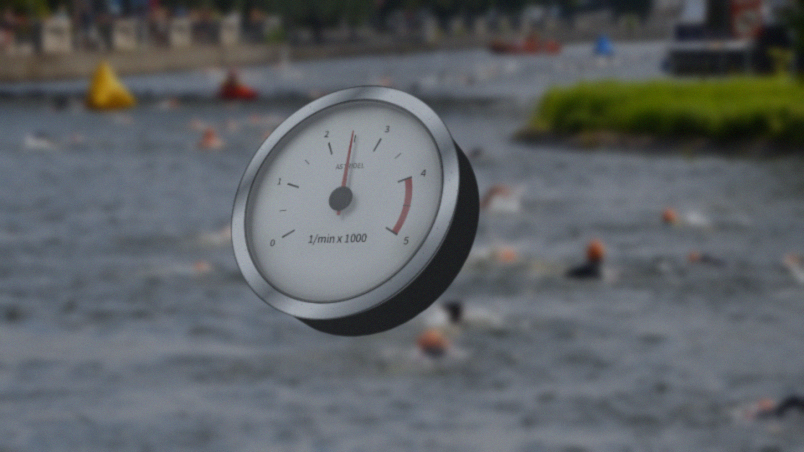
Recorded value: {"value": 2500, "unit": "rpm"}
